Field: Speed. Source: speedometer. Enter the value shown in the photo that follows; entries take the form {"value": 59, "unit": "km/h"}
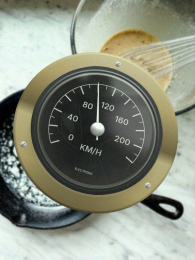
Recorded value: {"value": 100, "unit": "km/h"}
